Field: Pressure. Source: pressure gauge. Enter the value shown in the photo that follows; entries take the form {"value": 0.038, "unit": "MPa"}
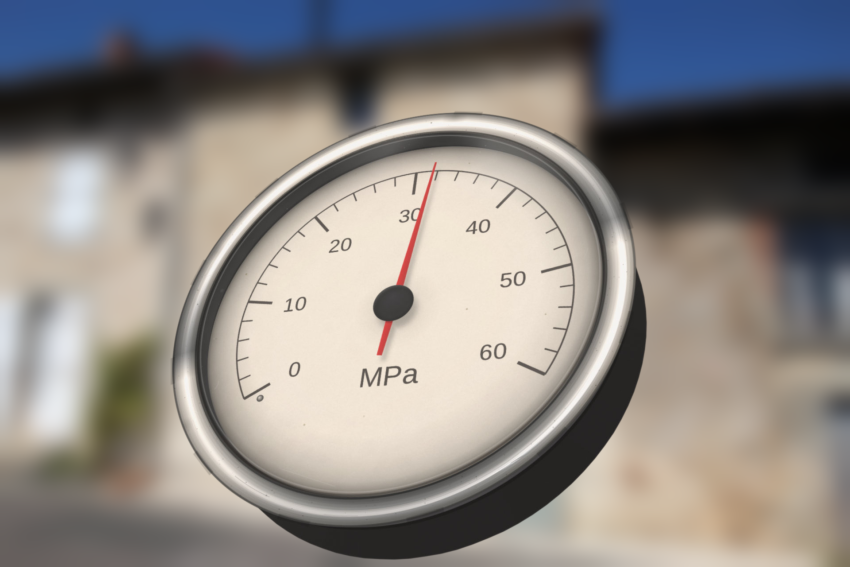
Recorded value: {"value": 32, "unit": "MPa"}
